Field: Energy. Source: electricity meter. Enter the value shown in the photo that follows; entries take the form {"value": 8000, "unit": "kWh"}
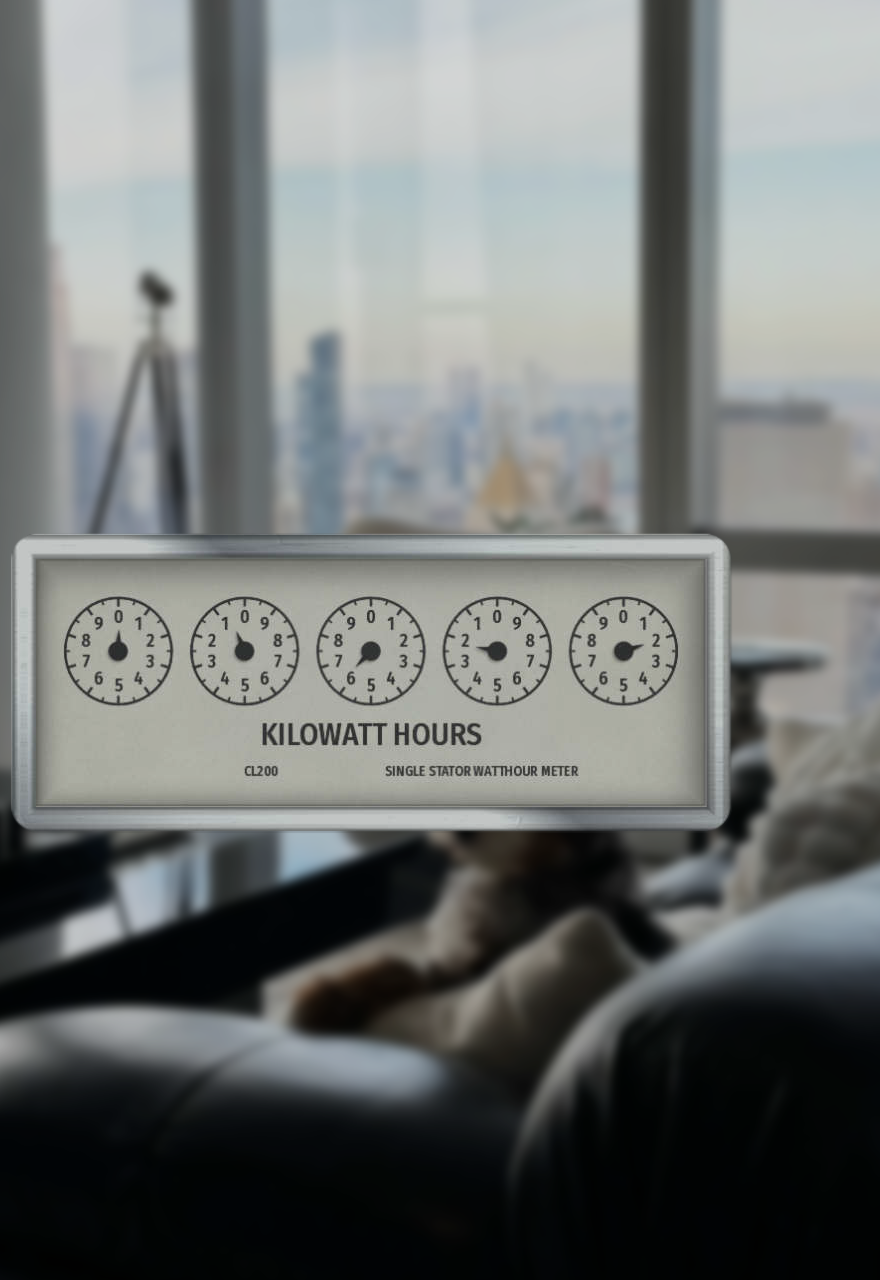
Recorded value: {"value": 622, "unit": "kWh"}
